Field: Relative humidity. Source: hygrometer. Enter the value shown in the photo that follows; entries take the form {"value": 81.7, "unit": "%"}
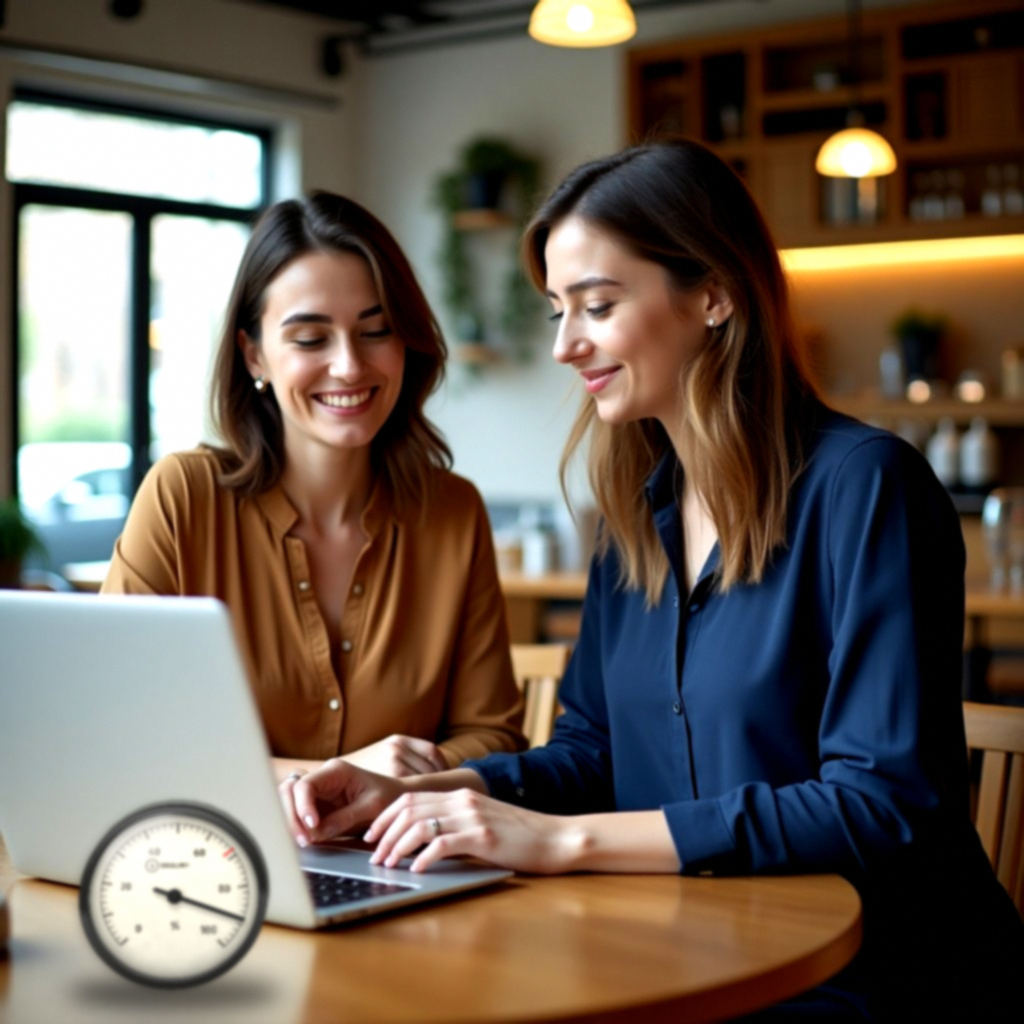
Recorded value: {"value": 90, "unit": "%"}
